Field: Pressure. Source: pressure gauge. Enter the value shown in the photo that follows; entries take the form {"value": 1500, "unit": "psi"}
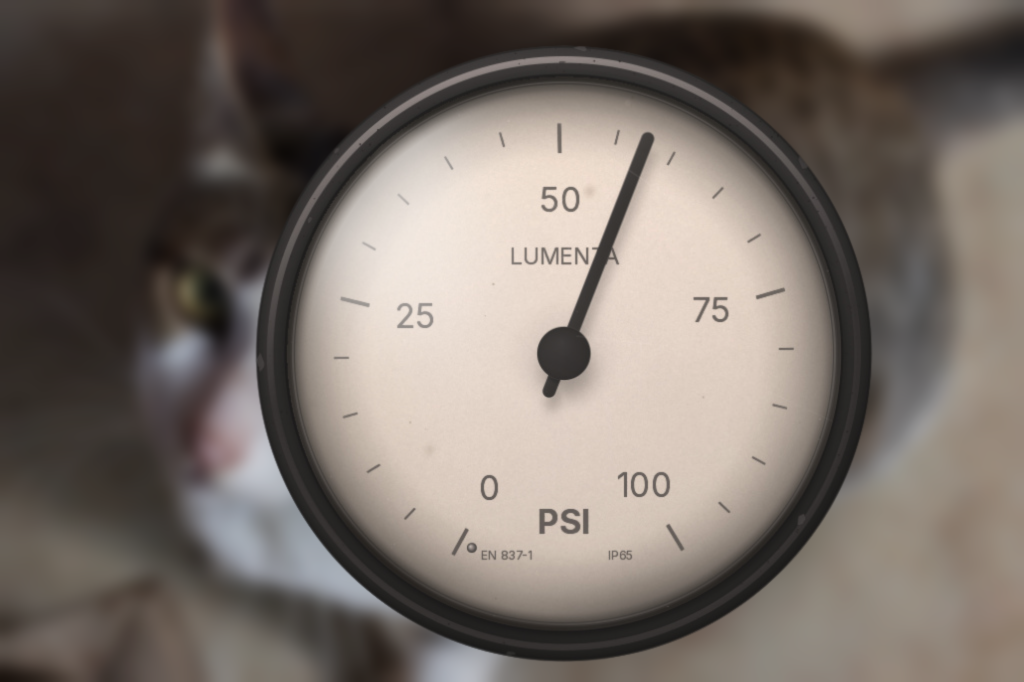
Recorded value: {"value": 57.5, "unit": "psi"}
